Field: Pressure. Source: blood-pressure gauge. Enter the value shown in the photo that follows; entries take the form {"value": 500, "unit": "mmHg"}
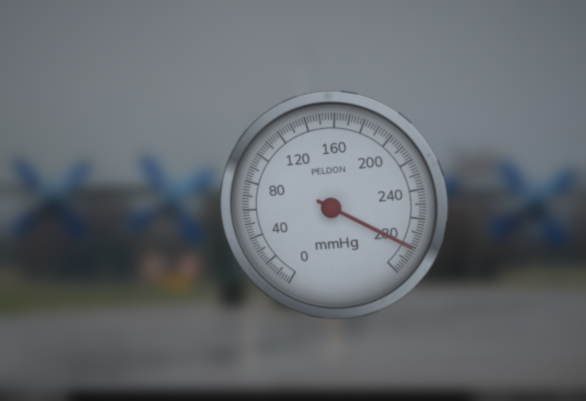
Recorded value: {"value": 280, "unit": "mmHg"}
